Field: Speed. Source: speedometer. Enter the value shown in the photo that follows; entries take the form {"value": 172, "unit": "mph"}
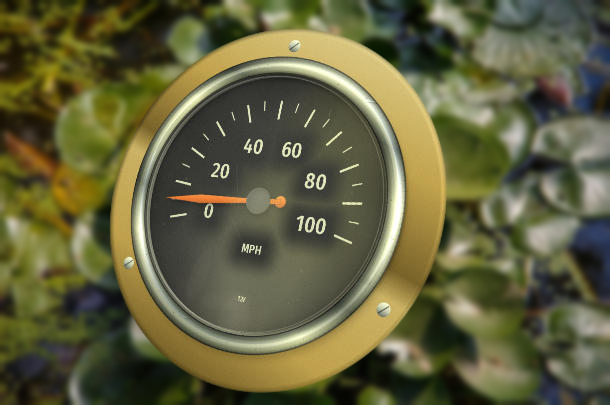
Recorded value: {"value": 5, "unit": "mph"}
